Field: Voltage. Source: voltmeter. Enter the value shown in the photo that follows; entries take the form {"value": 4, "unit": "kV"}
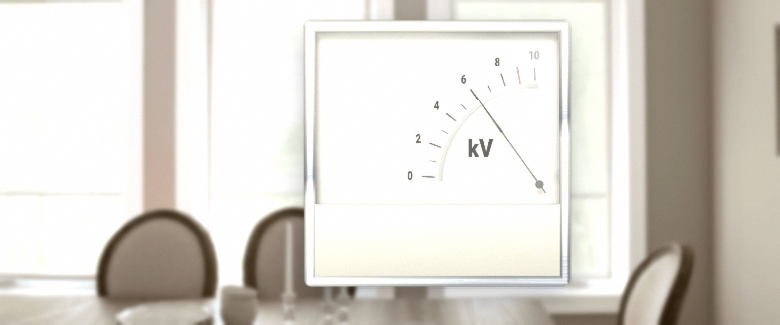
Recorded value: {"value": 6, "unit": "kV"}
